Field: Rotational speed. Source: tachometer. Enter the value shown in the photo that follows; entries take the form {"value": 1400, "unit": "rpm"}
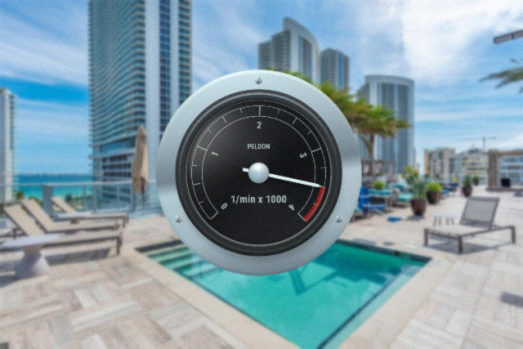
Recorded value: {"value": 3500, "unit": "rpm"}
